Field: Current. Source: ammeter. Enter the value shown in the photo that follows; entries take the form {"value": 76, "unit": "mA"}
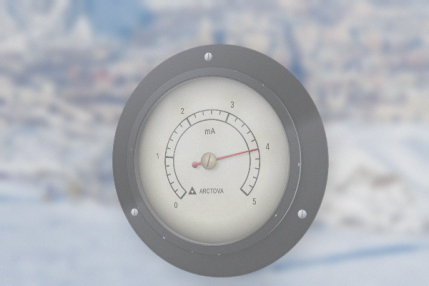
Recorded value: {"value": 4, "unit": "mA"}
